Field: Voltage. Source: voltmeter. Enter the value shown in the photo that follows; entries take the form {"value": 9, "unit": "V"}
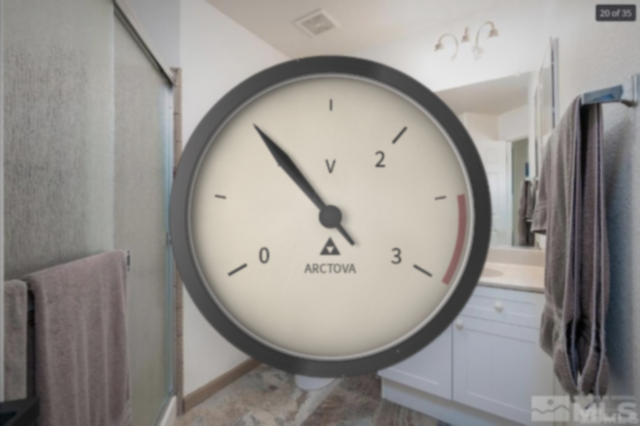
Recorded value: {"value": 1, "unit": "V"}
